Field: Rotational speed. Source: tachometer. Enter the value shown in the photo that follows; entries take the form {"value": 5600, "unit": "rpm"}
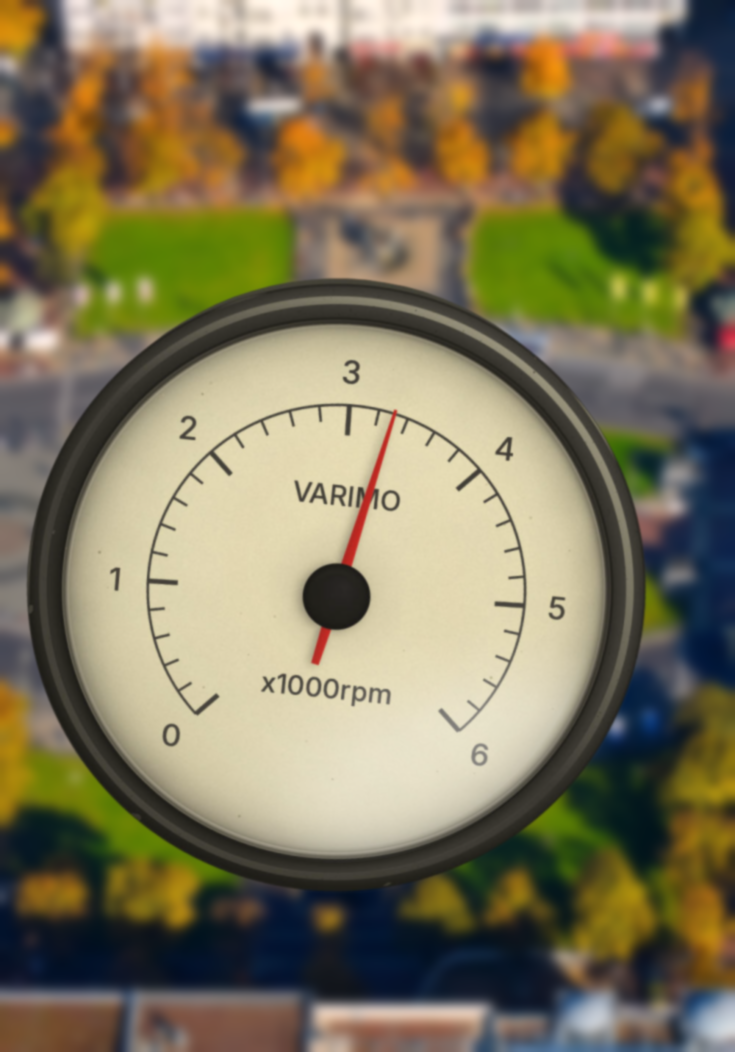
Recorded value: {"value": 3300, "unit": "rpm"}
